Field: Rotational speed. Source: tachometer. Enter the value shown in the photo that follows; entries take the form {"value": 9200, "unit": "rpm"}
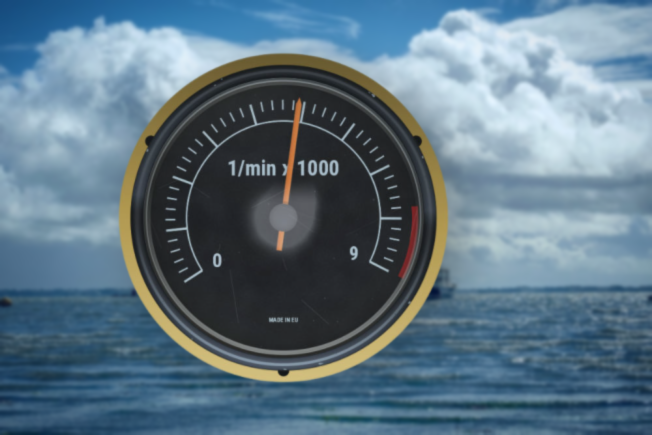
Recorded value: {"value": 4900, "unit": "rpm"}
